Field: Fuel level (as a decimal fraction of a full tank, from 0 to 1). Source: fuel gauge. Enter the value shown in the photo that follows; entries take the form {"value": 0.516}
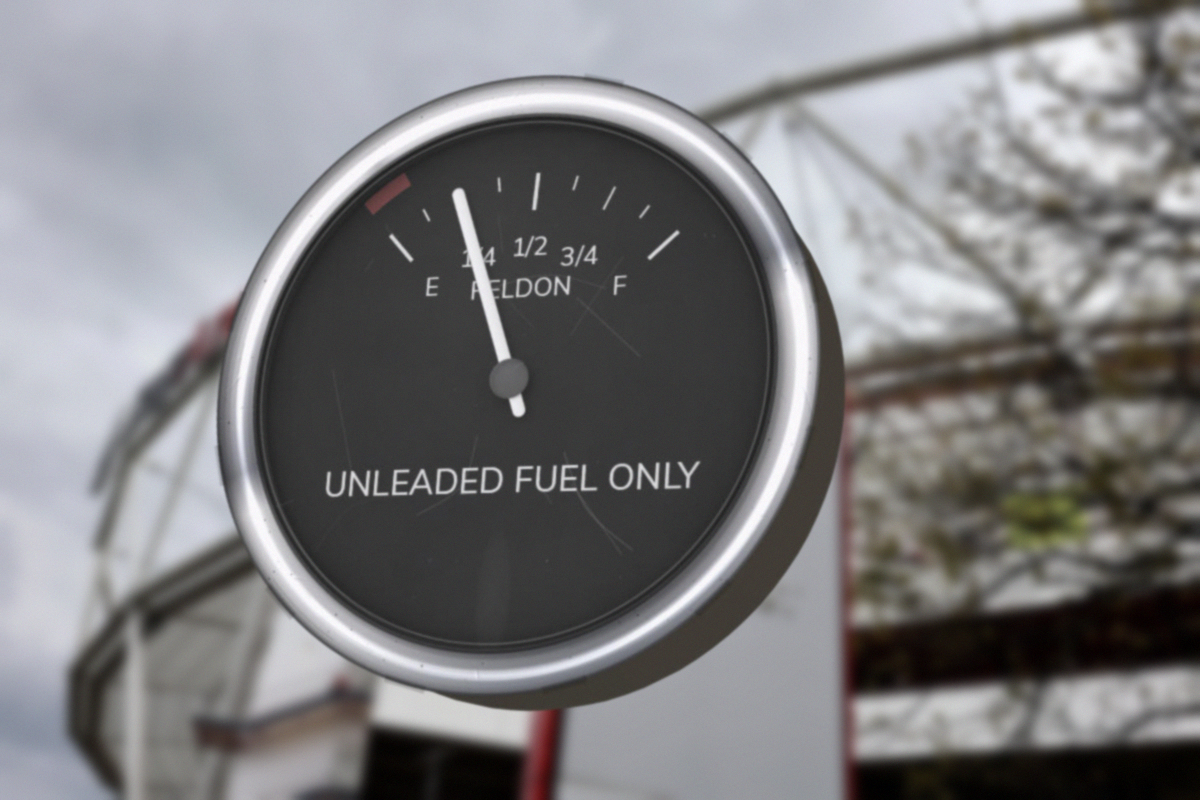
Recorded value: {"value": 0.25}
